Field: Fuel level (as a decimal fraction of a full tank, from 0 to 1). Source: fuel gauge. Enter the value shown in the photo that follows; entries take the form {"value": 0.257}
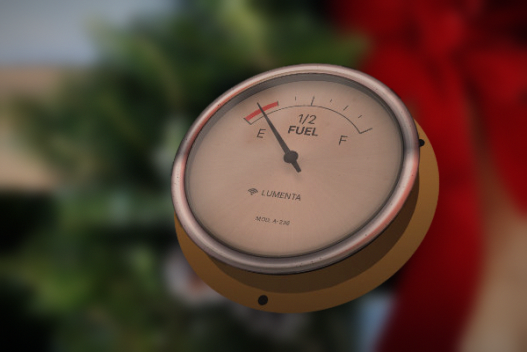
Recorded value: {"value": 0.125}
